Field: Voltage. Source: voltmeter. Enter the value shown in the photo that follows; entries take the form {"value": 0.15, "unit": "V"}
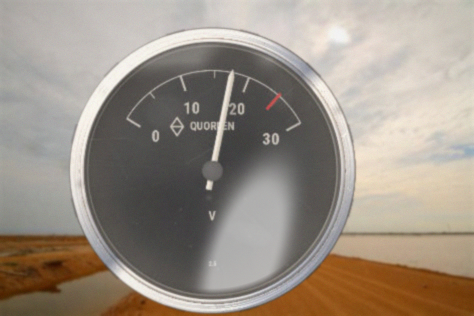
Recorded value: {"value": 17.5, "unit": "V"}
